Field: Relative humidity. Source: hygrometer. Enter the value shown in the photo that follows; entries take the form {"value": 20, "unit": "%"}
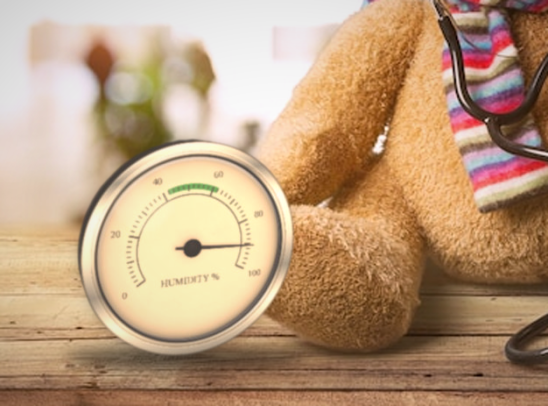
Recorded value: {"value": 90, "unit": "%"}
